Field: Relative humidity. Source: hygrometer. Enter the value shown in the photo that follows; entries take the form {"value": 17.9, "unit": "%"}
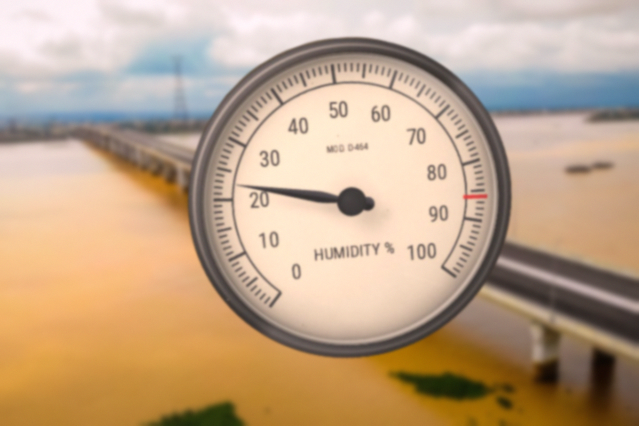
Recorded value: {"value": 23, "unit": "%"}
